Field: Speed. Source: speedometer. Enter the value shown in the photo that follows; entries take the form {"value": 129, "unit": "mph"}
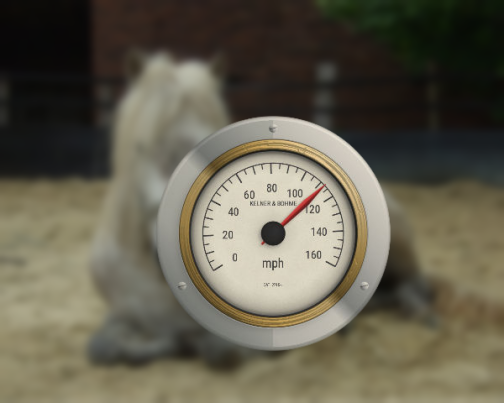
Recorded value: {"value": 112.5, "unit": "mph"}
